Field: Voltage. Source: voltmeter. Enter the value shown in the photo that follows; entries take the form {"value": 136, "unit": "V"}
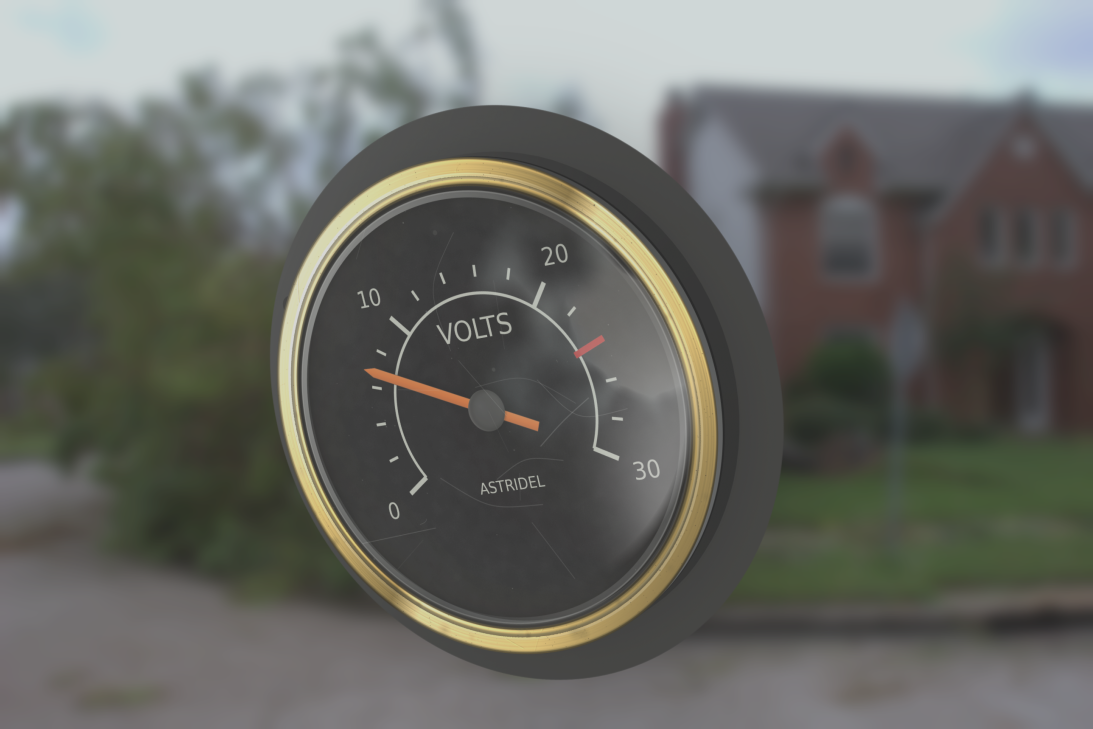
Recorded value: {"value": 7, "unit": "V"}
